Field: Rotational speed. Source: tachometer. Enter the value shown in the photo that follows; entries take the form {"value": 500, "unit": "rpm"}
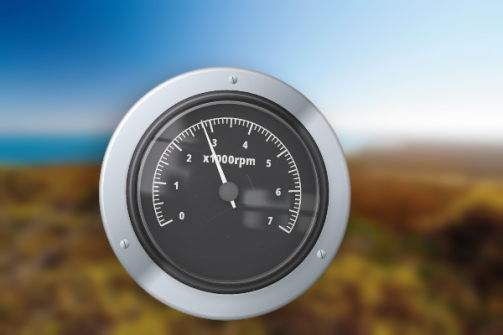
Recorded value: {"value": 2800, "unit": "rpm"}
